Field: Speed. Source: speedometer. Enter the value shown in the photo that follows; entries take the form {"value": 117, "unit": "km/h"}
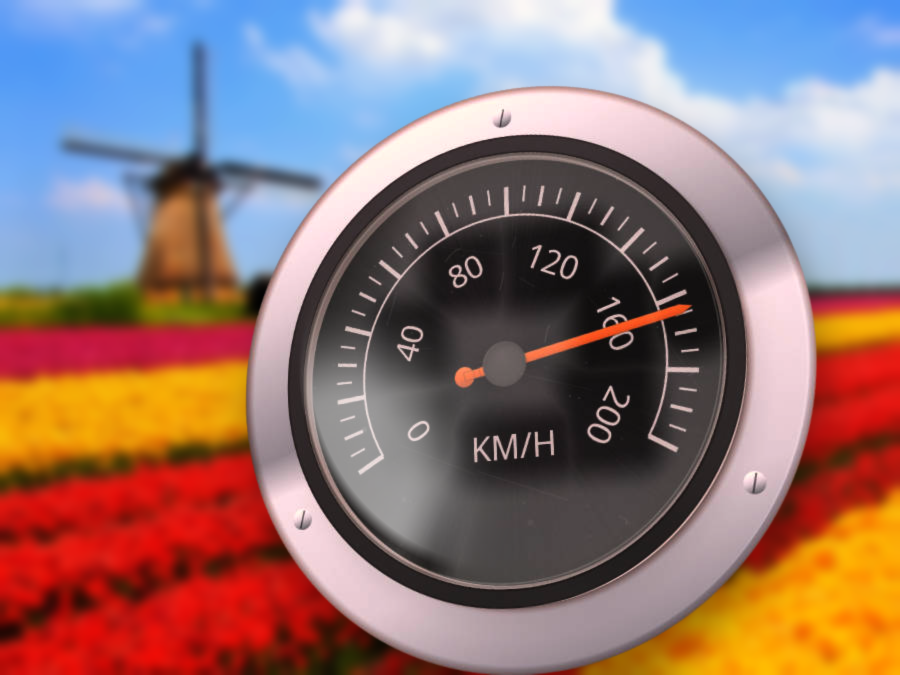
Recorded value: {"value": 165, "unit": "km/h"}
